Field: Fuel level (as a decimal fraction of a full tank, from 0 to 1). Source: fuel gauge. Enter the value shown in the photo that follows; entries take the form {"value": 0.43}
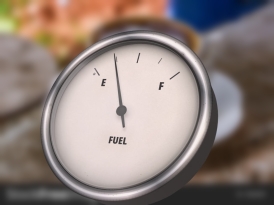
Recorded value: {"value": 0.25}
